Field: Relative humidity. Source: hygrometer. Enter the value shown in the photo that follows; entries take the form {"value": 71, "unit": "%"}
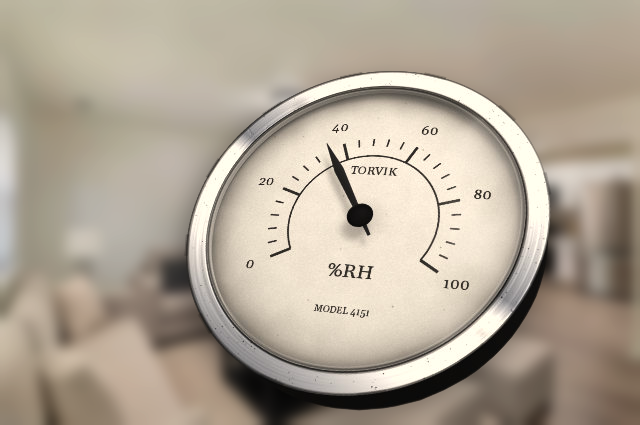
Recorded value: {"value": 36, "unit": "%"}
